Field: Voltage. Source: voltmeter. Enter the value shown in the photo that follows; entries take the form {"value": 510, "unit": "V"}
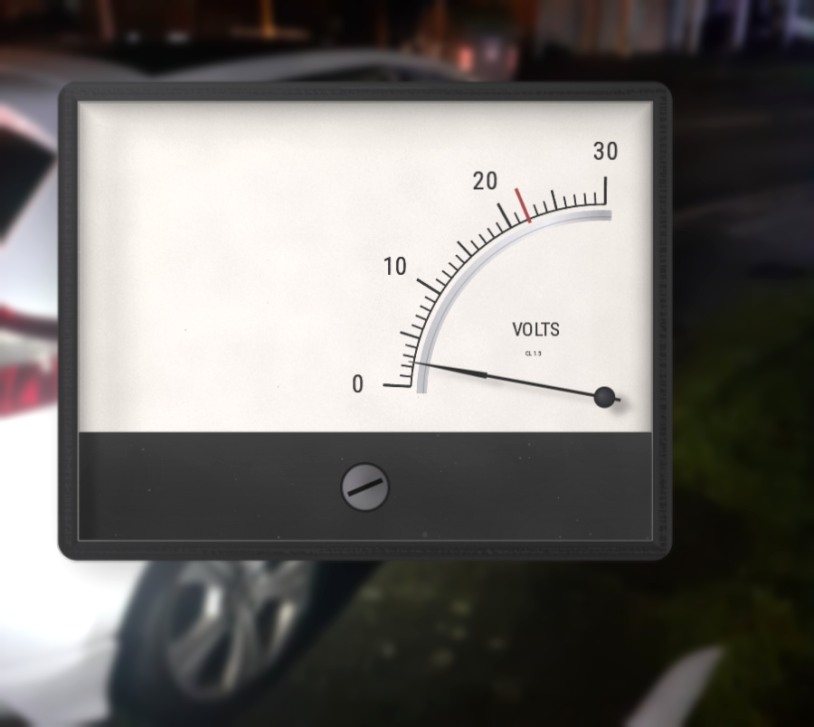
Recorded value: {"value": 2.5, "unit": "V"}
